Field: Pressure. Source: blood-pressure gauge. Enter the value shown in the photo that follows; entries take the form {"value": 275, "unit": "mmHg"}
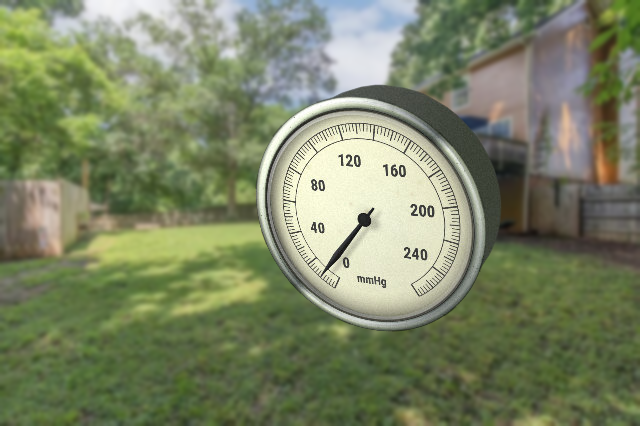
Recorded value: {"value": 10, "unit": "mmHg"}
